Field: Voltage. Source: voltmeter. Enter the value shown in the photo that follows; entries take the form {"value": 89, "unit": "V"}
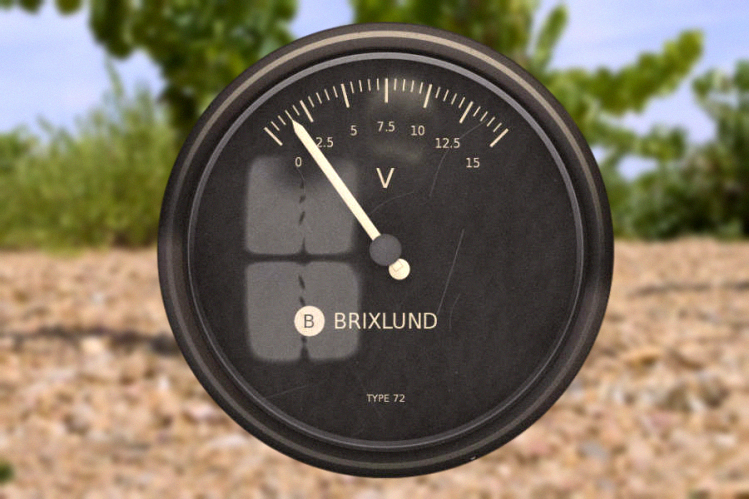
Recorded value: {"value": 1.5, "unit": "V"}
